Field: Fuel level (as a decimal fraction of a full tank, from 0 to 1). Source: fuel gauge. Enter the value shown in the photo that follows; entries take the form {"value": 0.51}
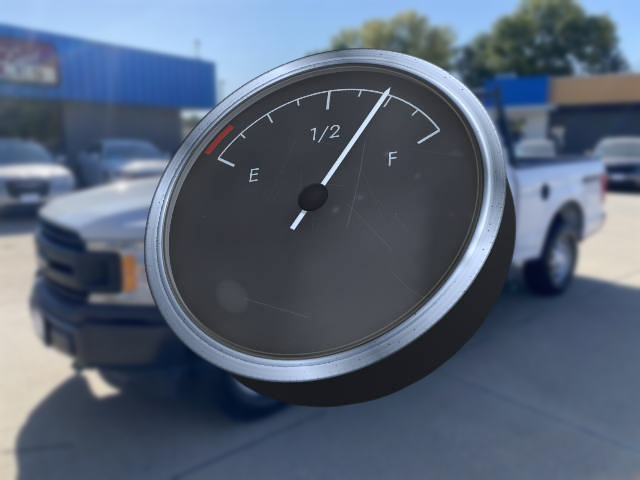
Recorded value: {"value": 0.75}
